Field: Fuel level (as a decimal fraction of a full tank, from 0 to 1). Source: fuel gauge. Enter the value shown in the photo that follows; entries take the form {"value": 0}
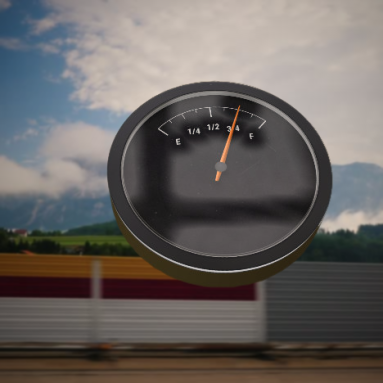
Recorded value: {"value": 0.75}
